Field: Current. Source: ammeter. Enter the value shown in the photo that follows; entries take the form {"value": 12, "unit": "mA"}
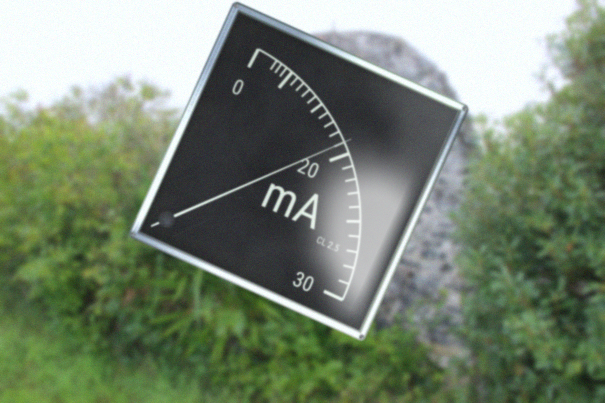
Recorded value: {"value": 19, "unit": "mA"}
